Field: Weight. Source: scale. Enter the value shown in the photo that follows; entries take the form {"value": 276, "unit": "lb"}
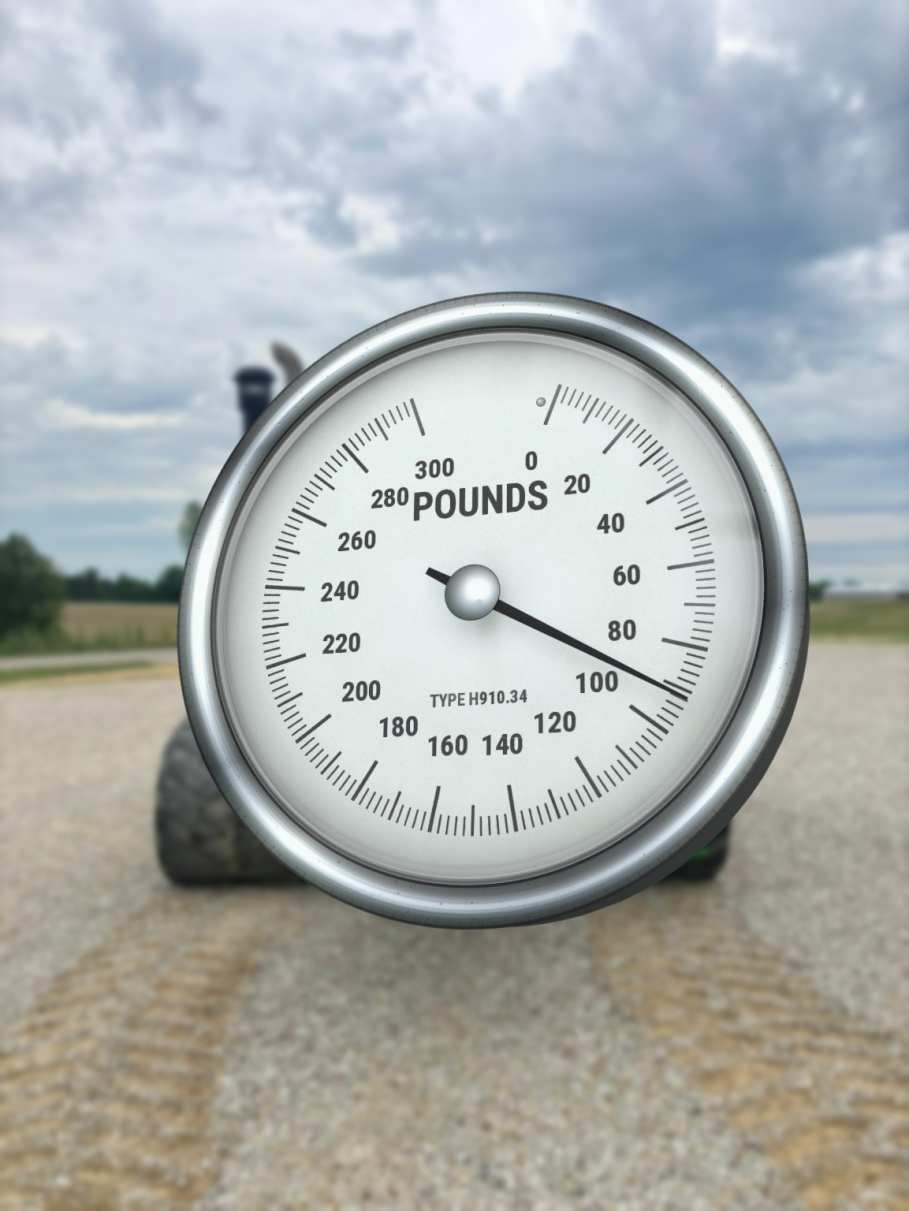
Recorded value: {"value": 92, "unit": "lb"}
